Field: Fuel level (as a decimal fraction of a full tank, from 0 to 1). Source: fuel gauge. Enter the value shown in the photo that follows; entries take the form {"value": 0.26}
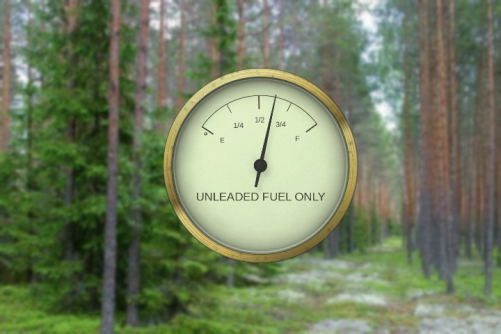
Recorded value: {"value": 0.625}
